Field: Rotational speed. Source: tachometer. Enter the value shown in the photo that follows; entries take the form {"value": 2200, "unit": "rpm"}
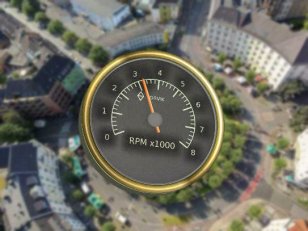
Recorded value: {"value": 3200, "unit": "rpm"}
